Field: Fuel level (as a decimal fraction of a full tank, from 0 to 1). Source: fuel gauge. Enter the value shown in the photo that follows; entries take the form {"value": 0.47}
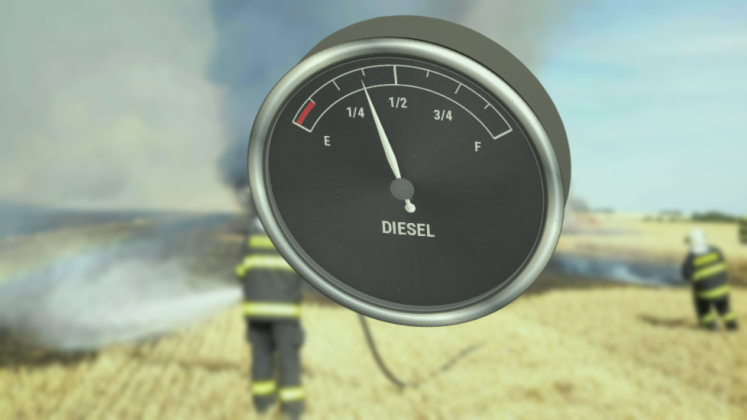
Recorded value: {"value": 0.375}
